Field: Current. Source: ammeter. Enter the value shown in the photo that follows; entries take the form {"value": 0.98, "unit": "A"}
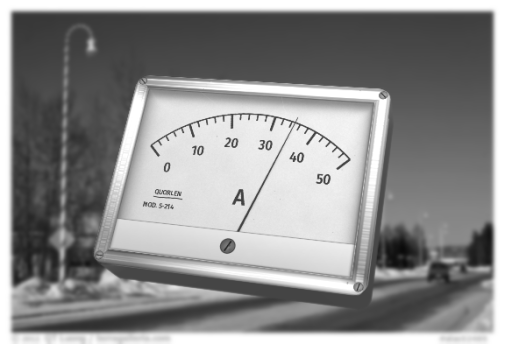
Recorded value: {"value": 35, "unit": "A"}
